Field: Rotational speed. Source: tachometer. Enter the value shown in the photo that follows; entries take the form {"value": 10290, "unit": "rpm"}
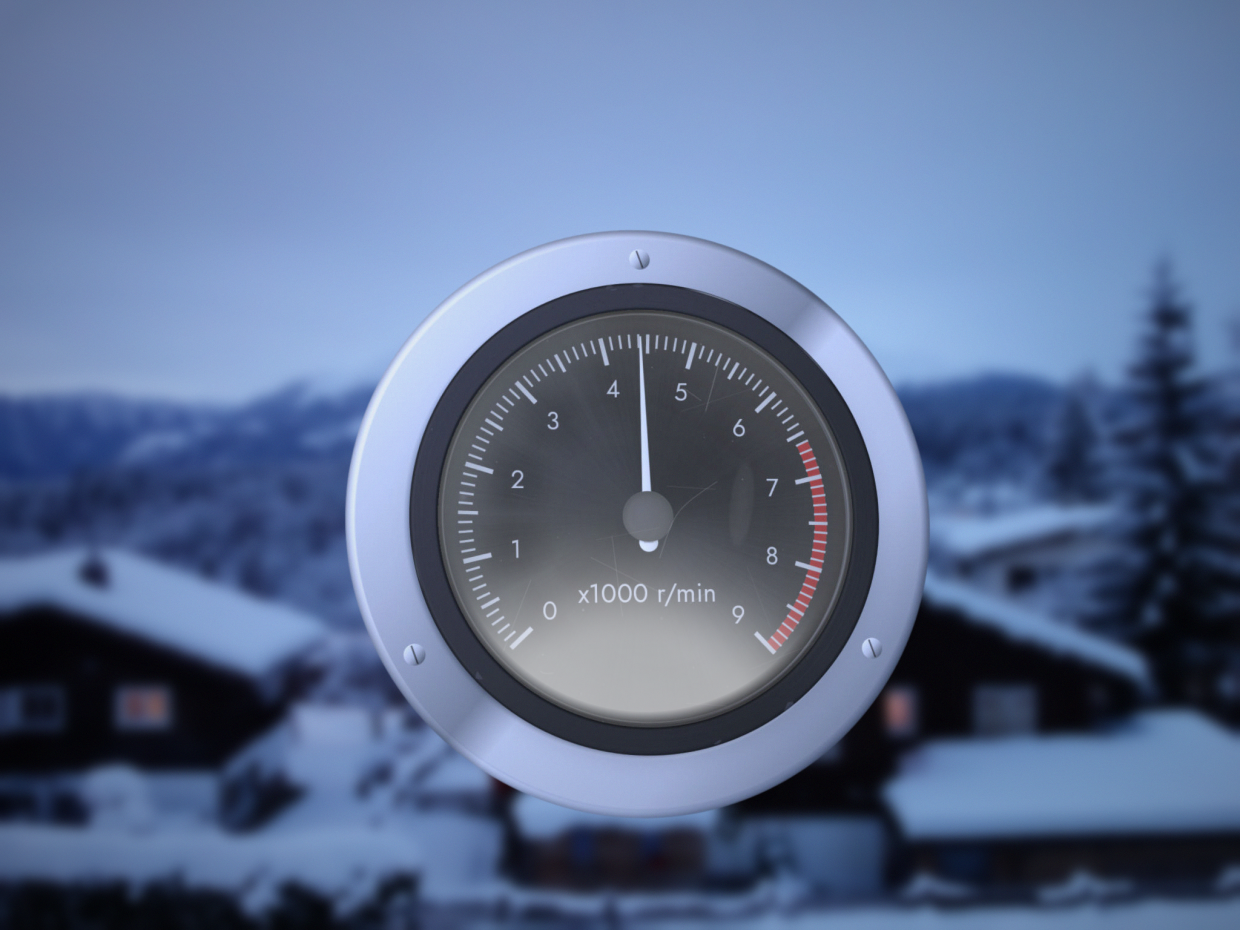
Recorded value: {"value": 4400, "unit": "rpm"}
